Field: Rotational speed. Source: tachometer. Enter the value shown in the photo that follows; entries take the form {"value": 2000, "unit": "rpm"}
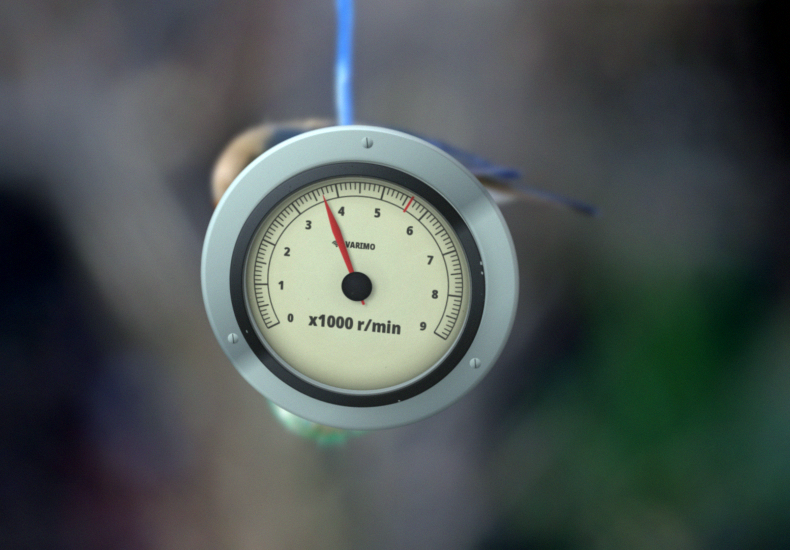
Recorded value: {"value": 3700, "unit": "rpm"}
